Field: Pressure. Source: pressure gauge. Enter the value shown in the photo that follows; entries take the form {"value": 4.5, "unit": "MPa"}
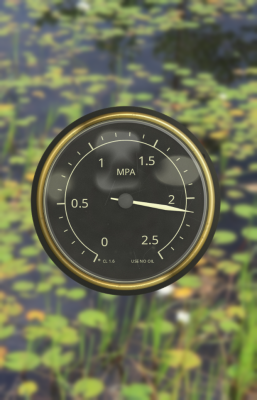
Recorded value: {"value": 2.1, "unit": "MPa"}
